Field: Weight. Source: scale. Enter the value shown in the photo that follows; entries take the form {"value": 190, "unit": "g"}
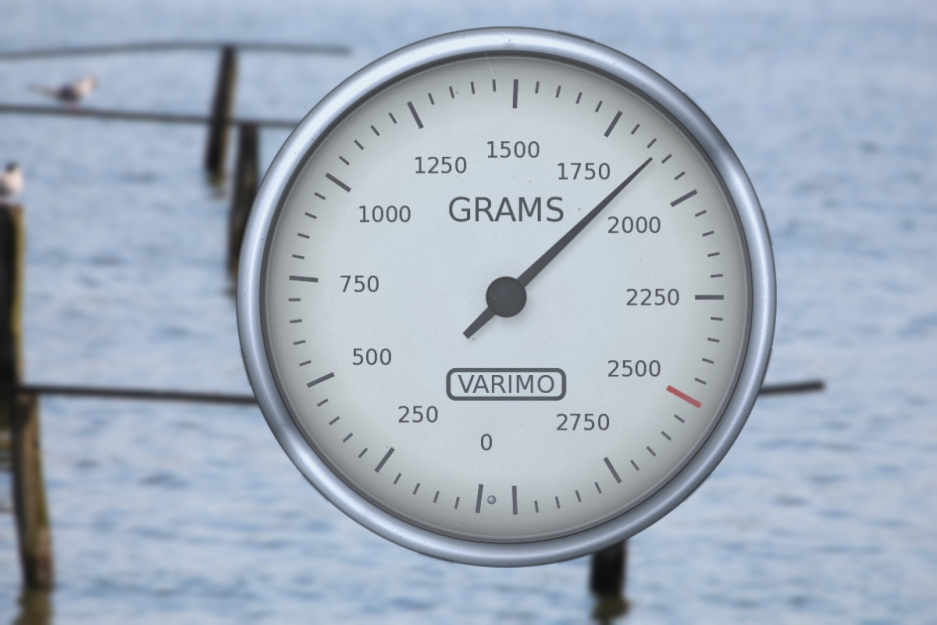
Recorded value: {"value": 1875, "unit": "g"}
